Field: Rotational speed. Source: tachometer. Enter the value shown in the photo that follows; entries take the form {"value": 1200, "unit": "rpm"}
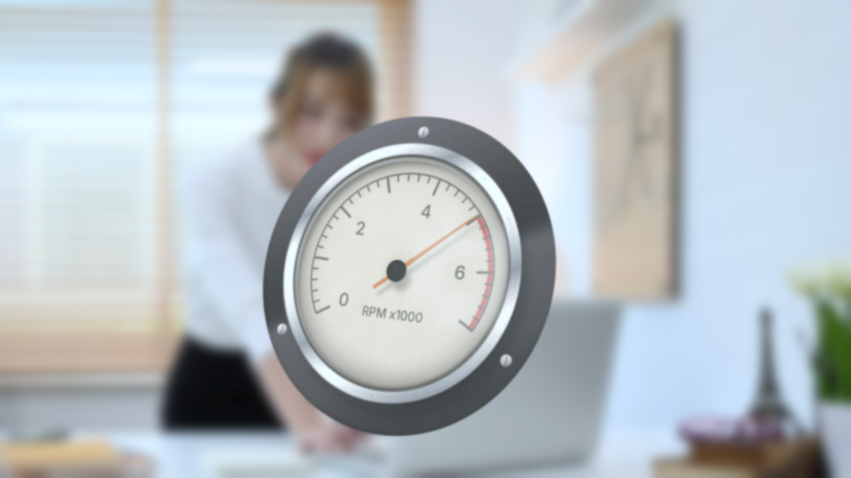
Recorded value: {"value": 5000, "unit": "rpm"}
